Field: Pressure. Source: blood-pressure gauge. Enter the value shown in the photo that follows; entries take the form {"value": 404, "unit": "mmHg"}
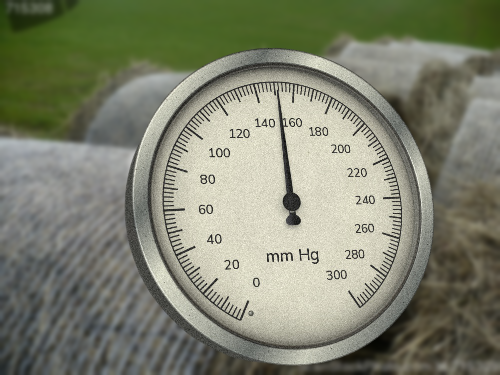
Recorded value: {"value": 150, "unit": "mmHg"}
